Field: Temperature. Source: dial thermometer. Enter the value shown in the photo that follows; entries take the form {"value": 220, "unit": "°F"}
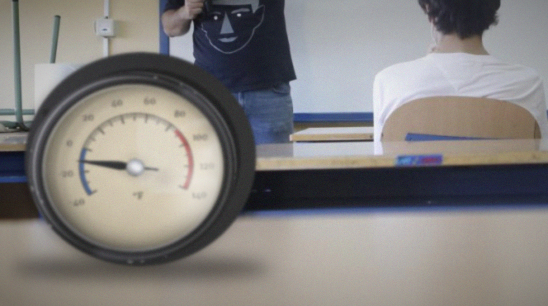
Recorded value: {"value": -10, "unit": "°F"}
